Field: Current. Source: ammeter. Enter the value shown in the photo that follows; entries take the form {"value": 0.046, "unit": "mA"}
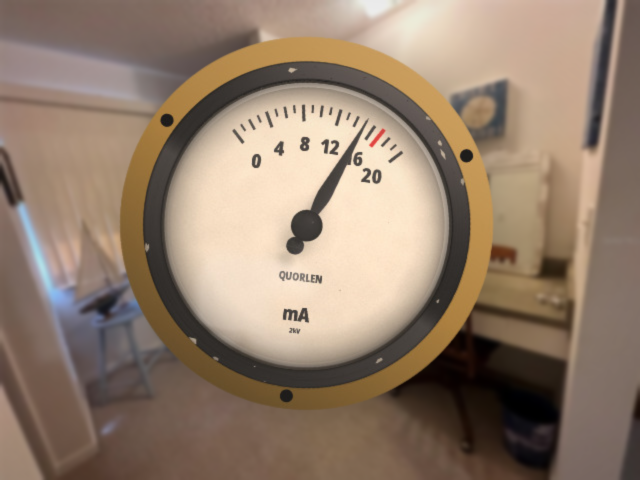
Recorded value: {"value": 15, "unit": "mA"}
